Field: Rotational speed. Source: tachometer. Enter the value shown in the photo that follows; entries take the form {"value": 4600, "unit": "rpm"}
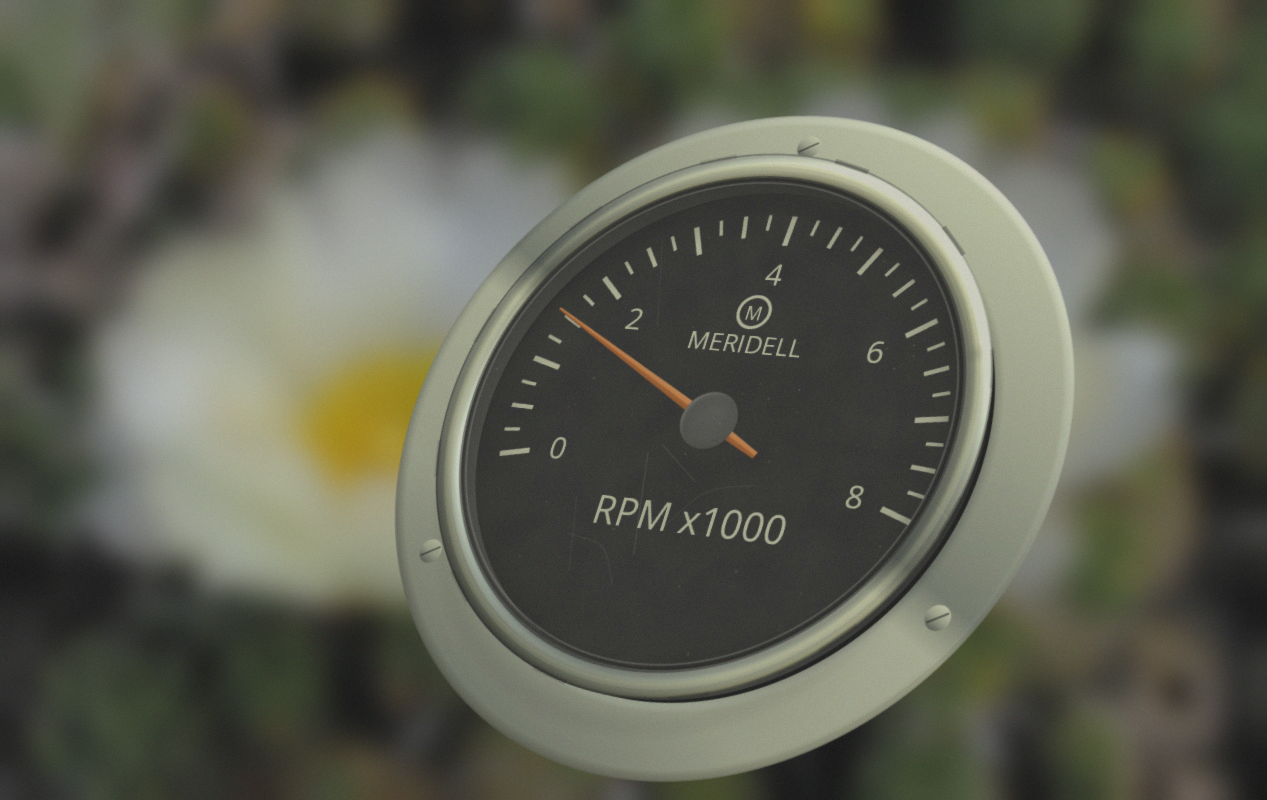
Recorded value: {"value": 1500, "unit": "rpm"}
